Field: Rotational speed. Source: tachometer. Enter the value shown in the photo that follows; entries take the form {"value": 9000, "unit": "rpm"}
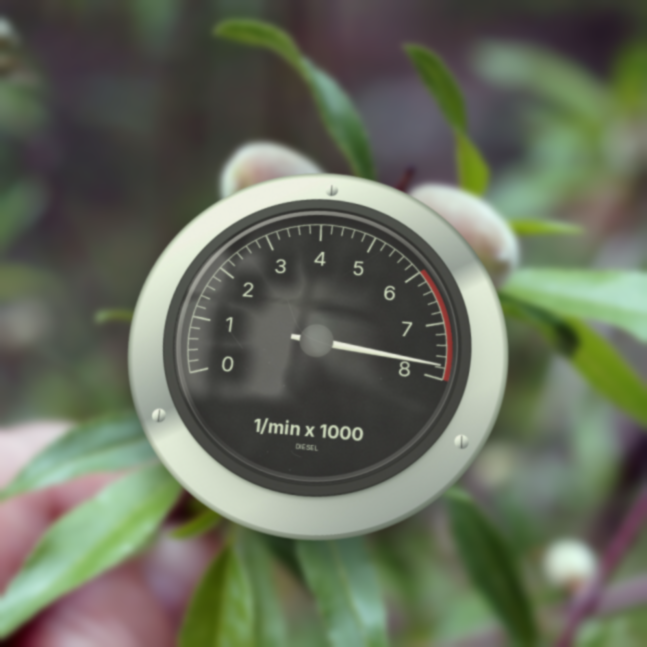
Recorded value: {"value": 7800, "unit": "rpm"}
